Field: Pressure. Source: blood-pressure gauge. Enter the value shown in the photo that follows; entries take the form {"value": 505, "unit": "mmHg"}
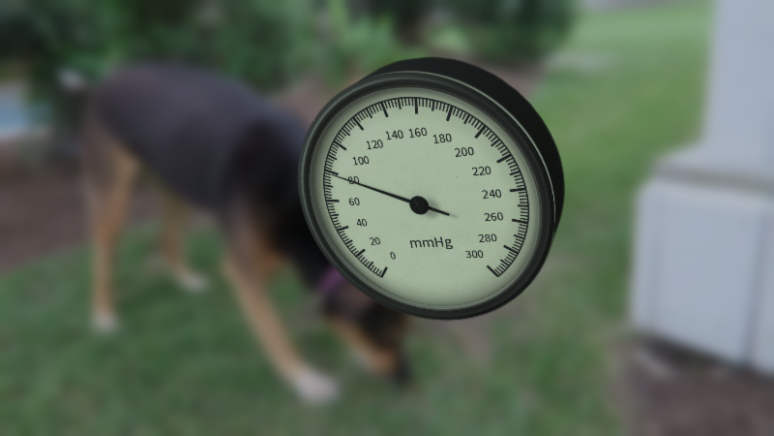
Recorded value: {"value": 80, "unit": "mmHg"}
